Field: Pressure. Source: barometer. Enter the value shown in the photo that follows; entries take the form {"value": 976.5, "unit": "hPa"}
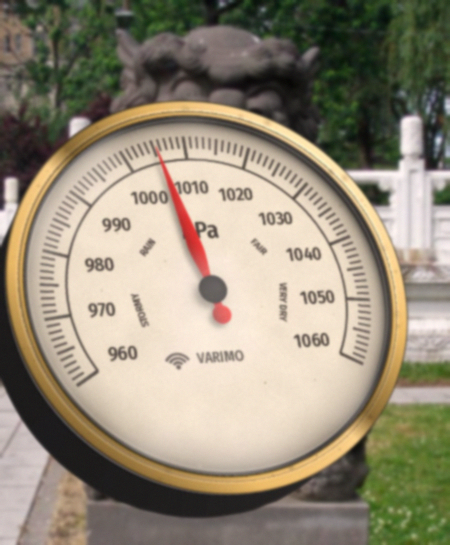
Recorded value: {"value": 1005, "unit": "hPa"}
